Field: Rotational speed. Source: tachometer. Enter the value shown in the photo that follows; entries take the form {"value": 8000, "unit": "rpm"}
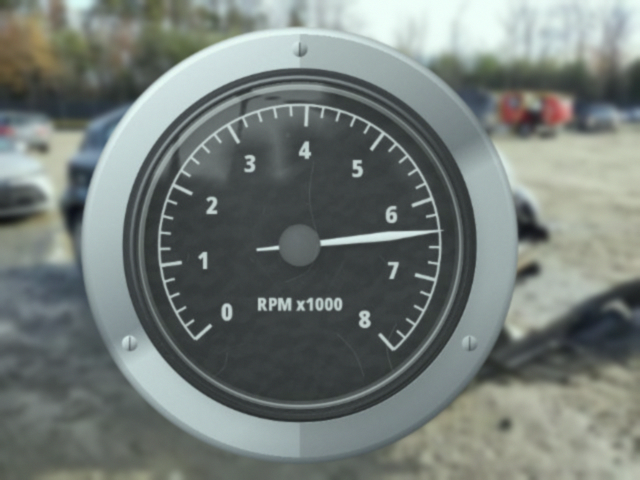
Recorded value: {"value": 6400, "unit": "rpm"}
